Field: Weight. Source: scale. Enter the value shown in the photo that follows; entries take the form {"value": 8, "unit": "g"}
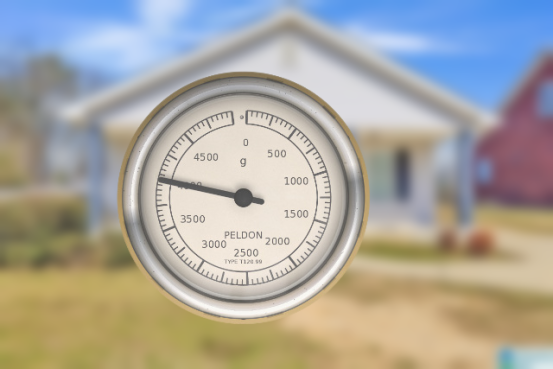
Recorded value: {"value": 4000, "unit": "g"}
